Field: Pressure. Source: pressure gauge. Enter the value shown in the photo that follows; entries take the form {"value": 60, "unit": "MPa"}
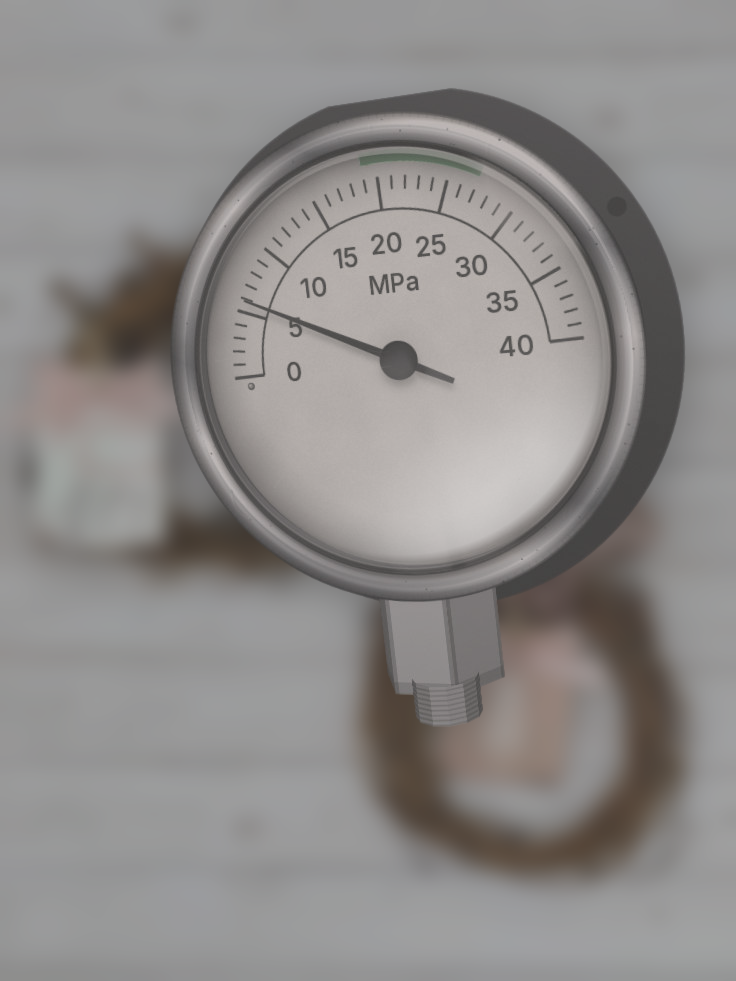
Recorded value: {"value": 6, "unit": "MPa"}
